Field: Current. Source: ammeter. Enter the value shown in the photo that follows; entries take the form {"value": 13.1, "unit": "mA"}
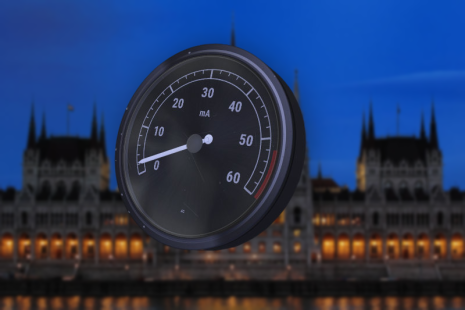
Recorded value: {"value": 2, "unit": "mA"}
